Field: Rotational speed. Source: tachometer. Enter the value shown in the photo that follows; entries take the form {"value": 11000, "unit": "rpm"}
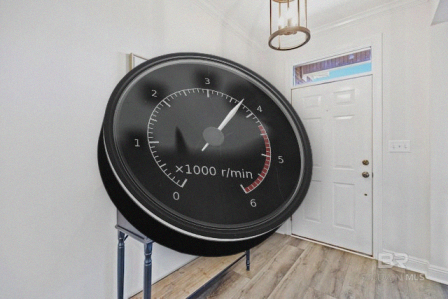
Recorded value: {"value": 3700, "unit": "rpm"}
